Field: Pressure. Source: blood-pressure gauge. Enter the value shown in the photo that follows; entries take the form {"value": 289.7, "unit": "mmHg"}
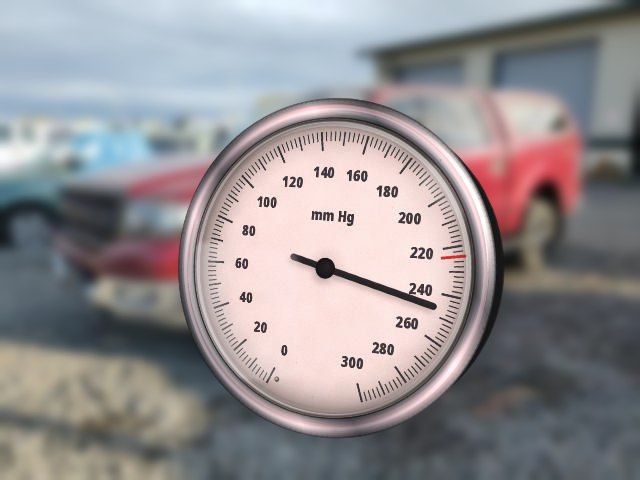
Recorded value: {"value": 246, "unit": "mmHg"}
